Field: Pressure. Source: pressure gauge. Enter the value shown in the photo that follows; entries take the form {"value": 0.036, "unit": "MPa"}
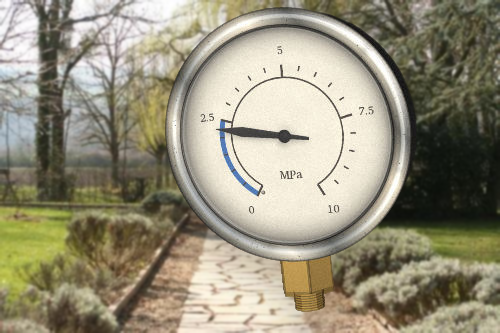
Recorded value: {"value": 2.25, "unit": "MPa"}
